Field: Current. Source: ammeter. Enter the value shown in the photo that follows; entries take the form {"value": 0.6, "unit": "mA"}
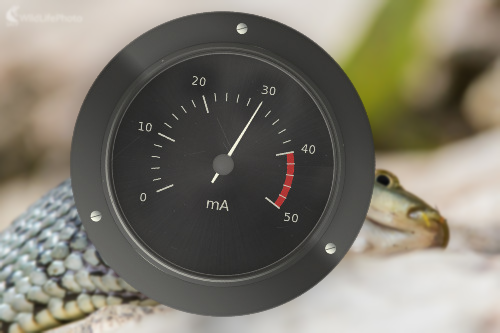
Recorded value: {"value": 30, "unit": "mA"}
